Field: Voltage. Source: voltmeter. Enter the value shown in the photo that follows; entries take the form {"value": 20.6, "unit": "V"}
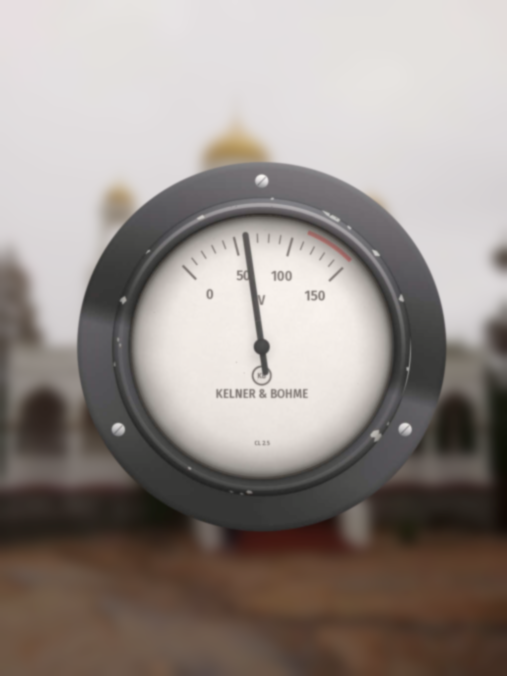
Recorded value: {"value": 60, "unit": "V"}
